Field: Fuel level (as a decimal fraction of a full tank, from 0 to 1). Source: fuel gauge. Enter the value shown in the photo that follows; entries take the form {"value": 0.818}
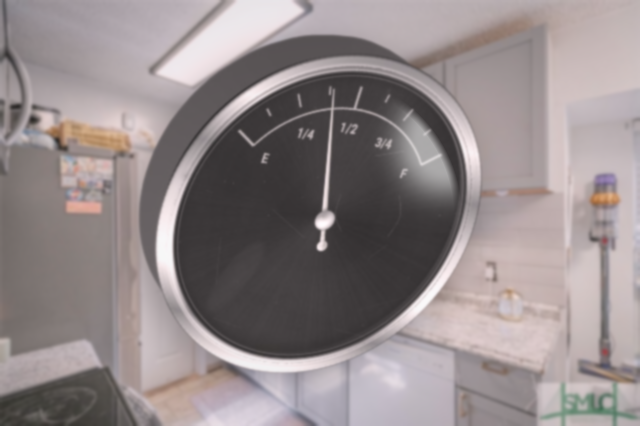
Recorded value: {"value": 0.375}
